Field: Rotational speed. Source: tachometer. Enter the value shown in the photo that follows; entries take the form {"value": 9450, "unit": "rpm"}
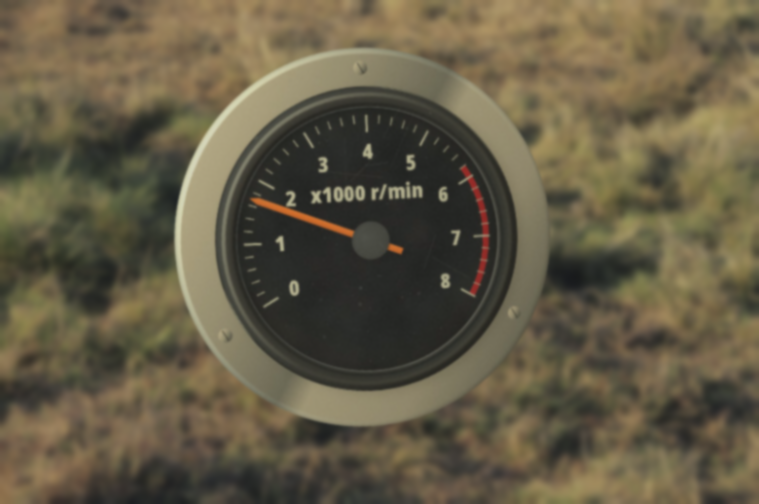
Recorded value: {"value": 1700, "unit": "rpm"}
